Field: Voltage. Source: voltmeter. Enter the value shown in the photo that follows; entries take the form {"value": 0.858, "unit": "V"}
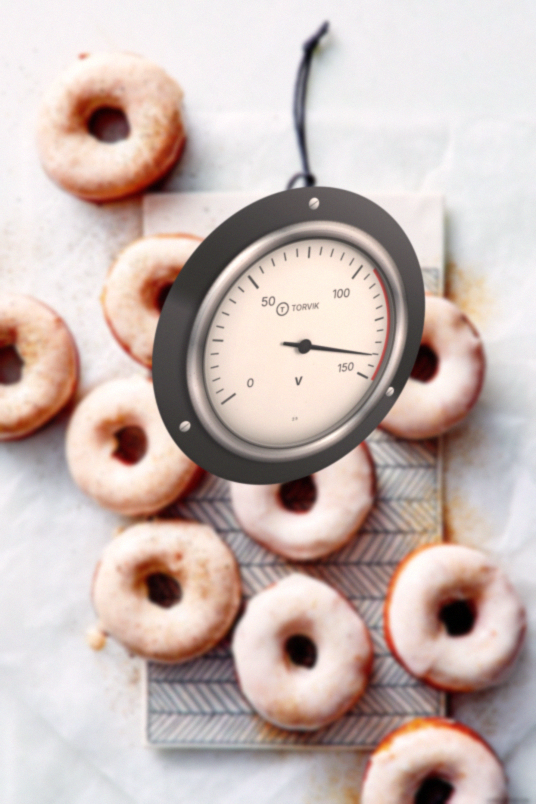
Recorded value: {"value": 140, "unit": "V"}
